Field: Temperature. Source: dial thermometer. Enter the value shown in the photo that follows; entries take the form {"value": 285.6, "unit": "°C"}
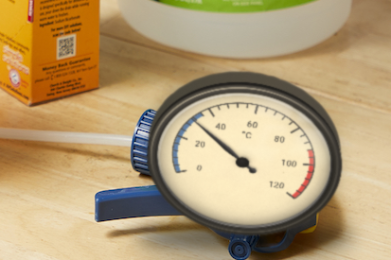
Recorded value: {"value": 32, "unit": "°C"}
